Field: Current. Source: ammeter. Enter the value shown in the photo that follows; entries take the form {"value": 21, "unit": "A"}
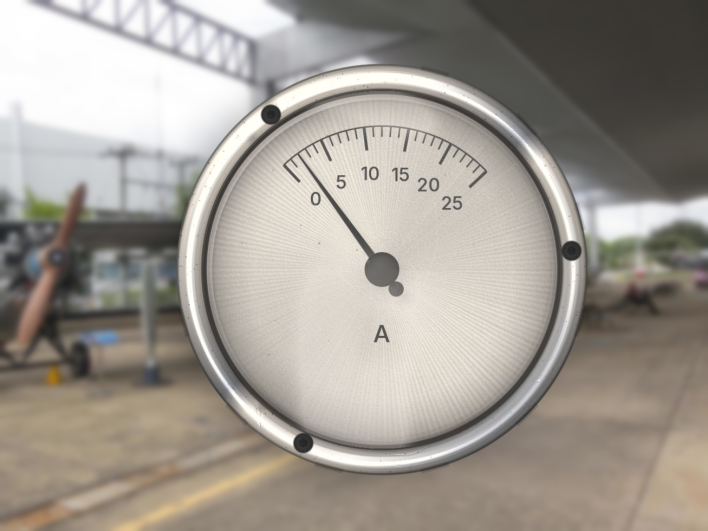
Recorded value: {"value": 2, "unit": "A"}
